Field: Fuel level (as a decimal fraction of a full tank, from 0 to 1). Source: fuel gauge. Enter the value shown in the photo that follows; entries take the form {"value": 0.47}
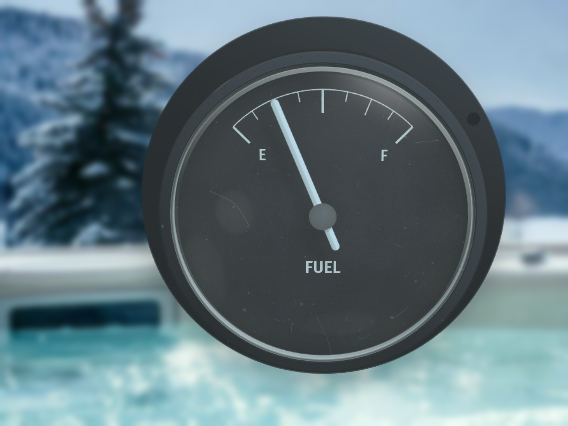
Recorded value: {"value": 0.25}
